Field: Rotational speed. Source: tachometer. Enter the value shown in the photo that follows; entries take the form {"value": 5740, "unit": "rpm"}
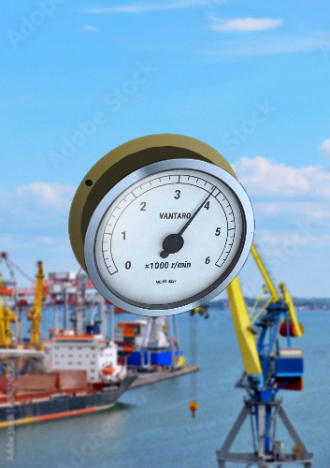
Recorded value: {"value": 3800, "unit": "rpm"}
